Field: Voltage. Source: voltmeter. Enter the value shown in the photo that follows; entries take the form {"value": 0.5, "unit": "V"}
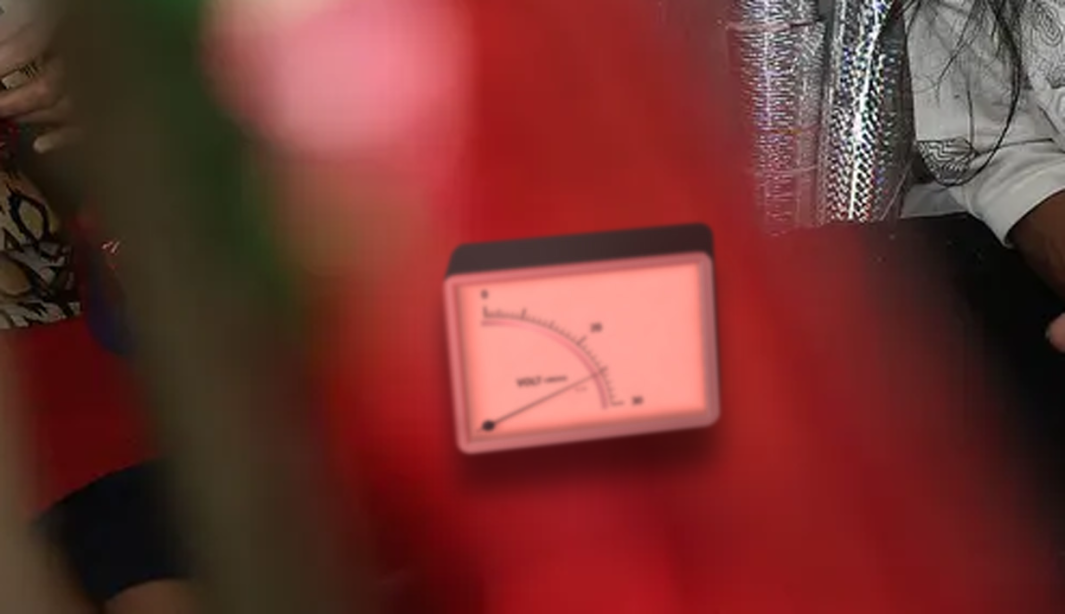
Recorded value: {"value": 25, "unit": "V"}
